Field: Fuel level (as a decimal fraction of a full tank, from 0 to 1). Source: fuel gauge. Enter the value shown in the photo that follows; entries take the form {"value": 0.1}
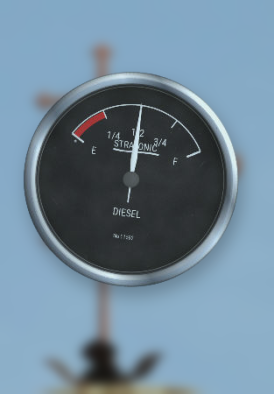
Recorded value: {"value": 0.5}
